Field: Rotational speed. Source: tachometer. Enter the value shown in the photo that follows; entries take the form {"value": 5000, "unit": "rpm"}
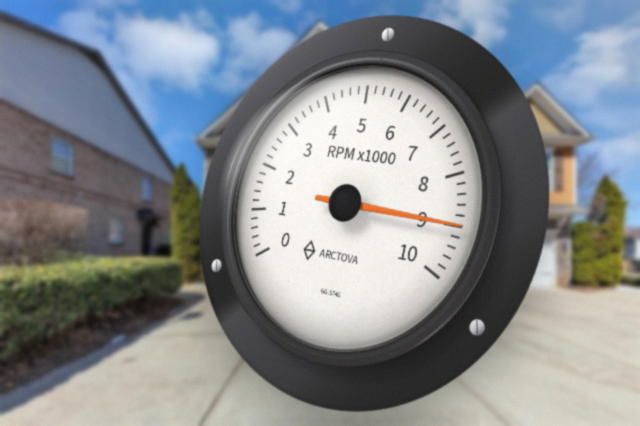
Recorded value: {"value": 9000, "unit": "rpm"}
